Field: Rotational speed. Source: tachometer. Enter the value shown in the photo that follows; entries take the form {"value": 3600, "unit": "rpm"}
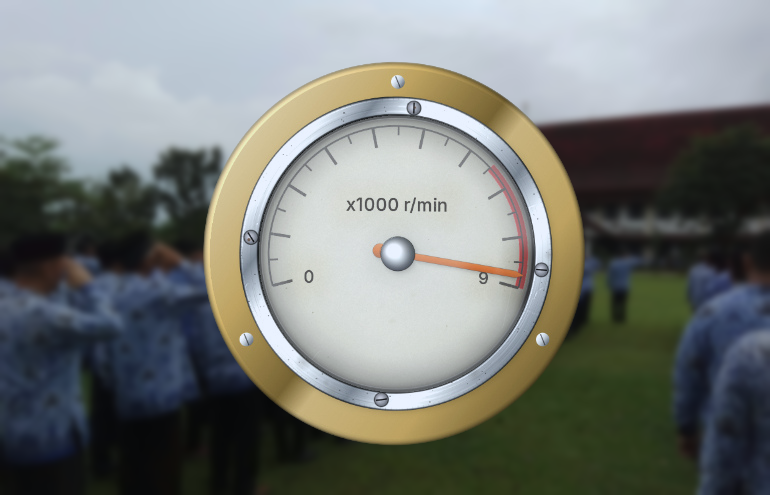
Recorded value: {"value": 8750, "unit": "rpm"}
